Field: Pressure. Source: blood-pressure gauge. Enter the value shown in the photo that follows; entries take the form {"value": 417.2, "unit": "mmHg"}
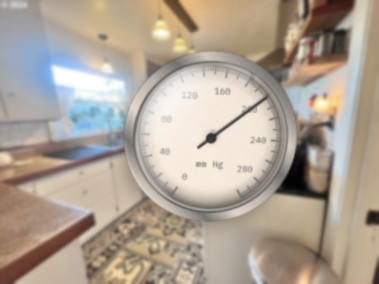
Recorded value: {"value": 200, "unit": "mmHg"}
